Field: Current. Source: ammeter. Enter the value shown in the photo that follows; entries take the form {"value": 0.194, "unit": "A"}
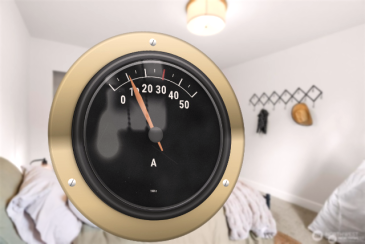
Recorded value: {"value": 10, "unit": "A"}
